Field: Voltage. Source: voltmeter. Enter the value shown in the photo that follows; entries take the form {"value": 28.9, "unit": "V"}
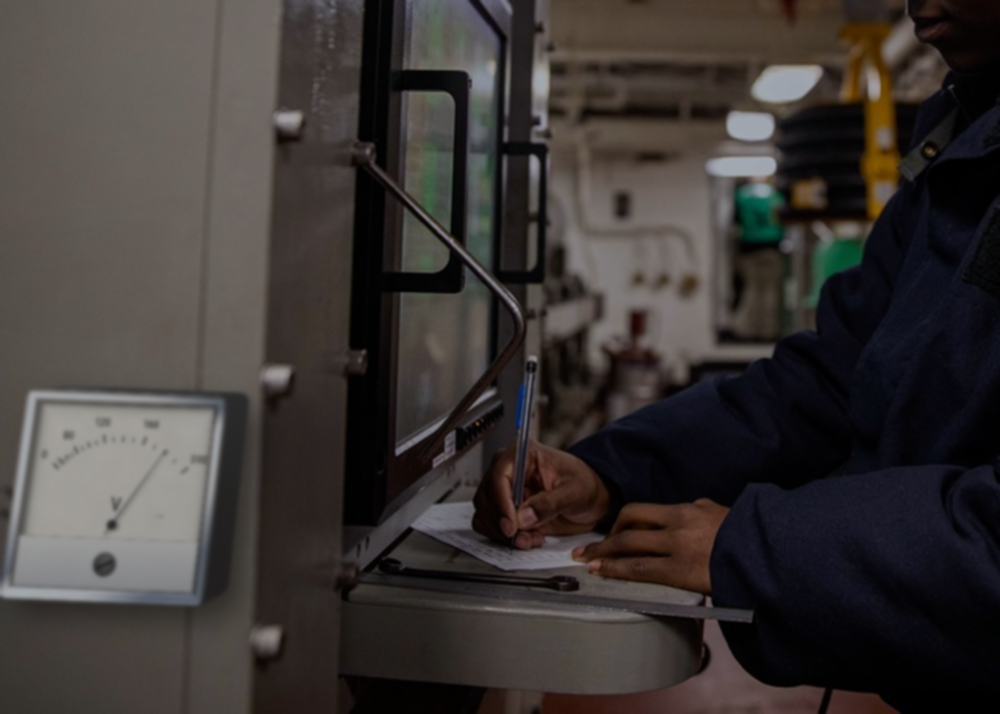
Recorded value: {"value": 180, "unit": "V"}
